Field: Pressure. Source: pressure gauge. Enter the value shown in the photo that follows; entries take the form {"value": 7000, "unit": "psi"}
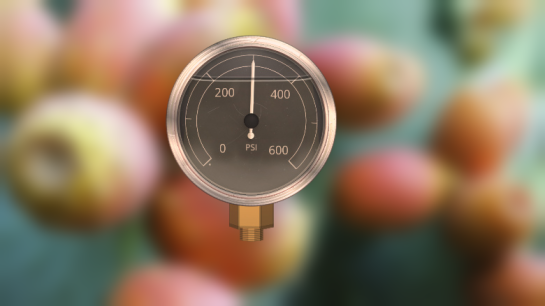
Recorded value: {"value": 300, "unit": "psi"}
